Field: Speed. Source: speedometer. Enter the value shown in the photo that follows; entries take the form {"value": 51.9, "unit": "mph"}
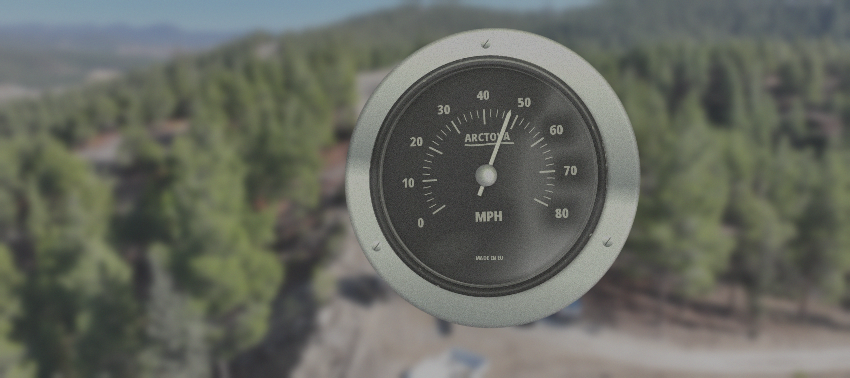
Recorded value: {"value": 48, "unit": "mph"}
